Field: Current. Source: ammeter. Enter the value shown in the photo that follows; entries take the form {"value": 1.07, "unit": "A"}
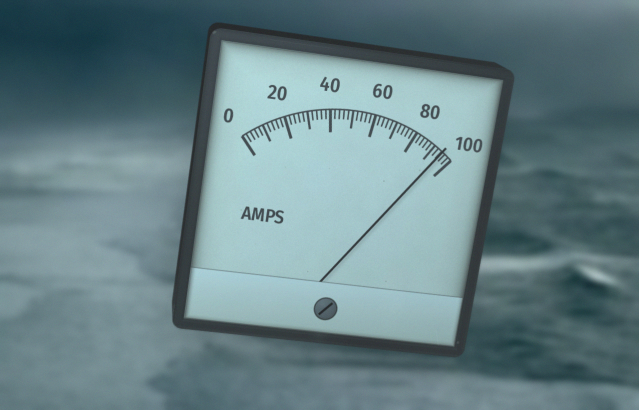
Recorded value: {"value": 94, "unit": "A"}
